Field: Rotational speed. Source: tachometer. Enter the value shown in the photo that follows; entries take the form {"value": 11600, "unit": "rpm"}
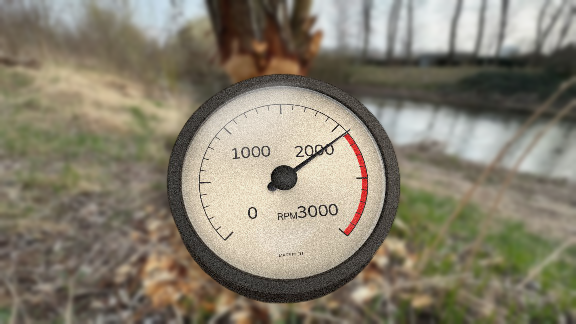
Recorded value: {"value": 2100, "unit": "rpm"}
